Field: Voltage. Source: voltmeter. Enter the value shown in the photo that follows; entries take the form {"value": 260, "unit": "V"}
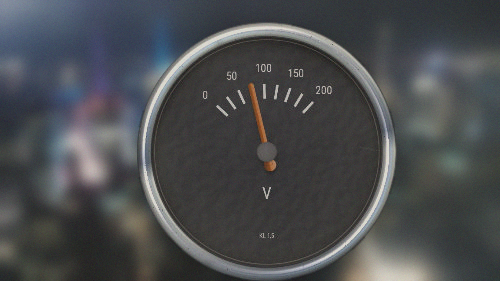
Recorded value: {"value": 75, "unit": "V"}
